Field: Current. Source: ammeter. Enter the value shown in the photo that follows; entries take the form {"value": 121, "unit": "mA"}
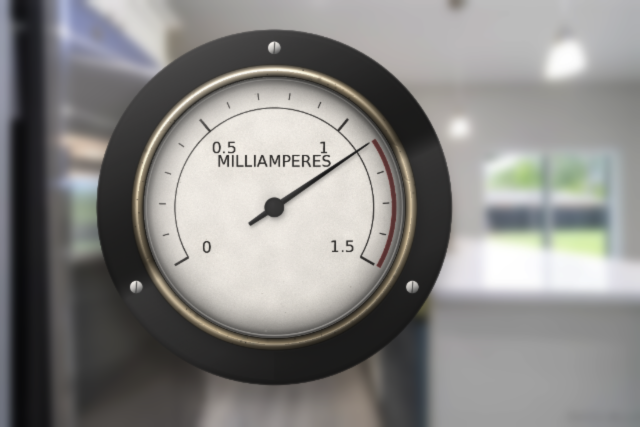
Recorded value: {"value": 1.1, "unit": "mA"}
